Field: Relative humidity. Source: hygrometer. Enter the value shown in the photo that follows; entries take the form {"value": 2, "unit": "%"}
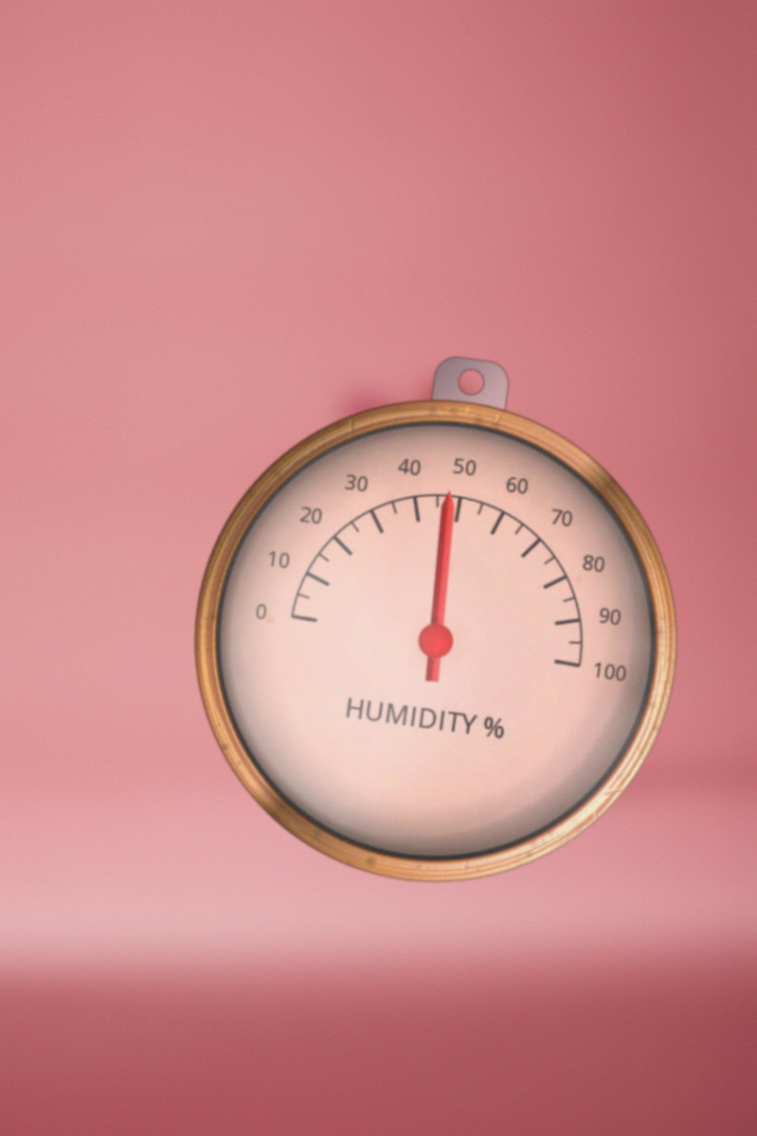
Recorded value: {"value": 47.5, "unit": "%"}
